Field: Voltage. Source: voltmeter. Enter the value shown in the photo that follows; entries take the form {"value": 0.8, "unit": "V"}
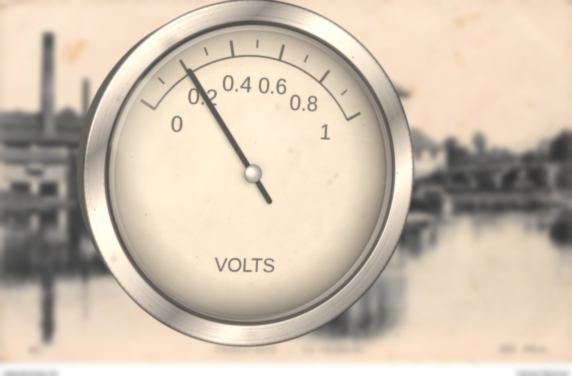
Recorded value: {"value": 0.2, "unit": "V"}
